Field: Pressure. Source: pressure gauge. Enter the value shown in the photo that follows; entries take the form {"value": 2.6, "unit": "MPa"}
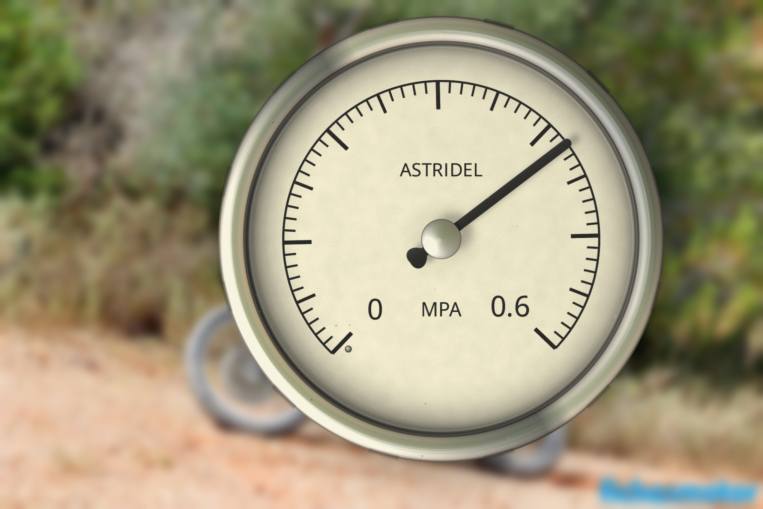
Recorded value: {"value": 0.42, "unit": "MPa"}
